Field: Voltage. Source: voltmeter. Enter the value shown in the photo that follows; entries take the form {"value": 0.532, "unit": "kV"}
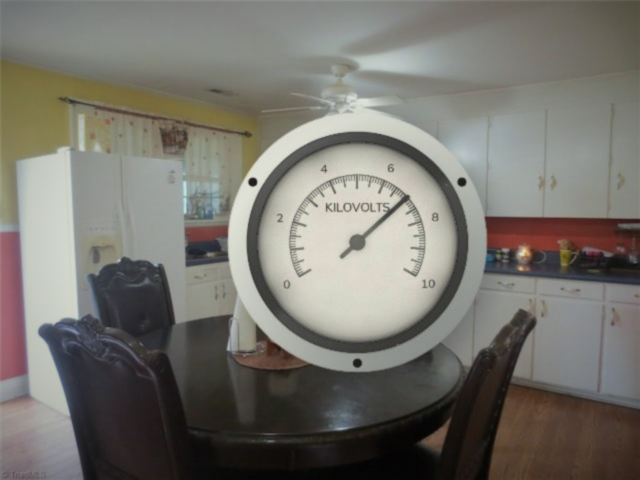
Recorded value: {"value": 7, "unit": "kV"}
